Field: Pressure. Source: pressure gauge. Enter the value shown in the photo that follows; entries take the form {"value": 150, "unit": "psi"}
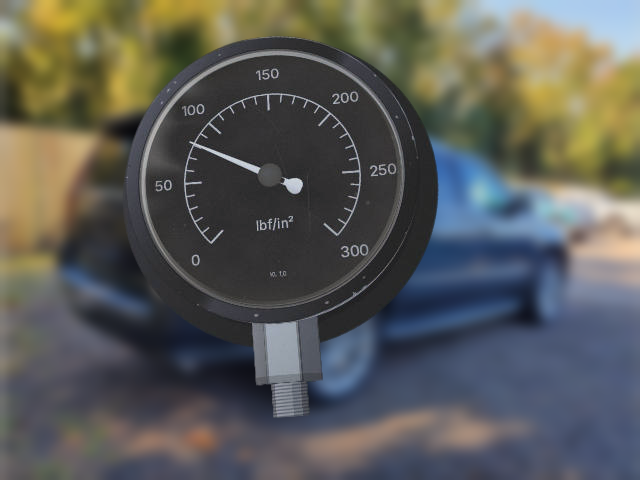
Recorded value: {"value": 80, "unit": "psi"}
